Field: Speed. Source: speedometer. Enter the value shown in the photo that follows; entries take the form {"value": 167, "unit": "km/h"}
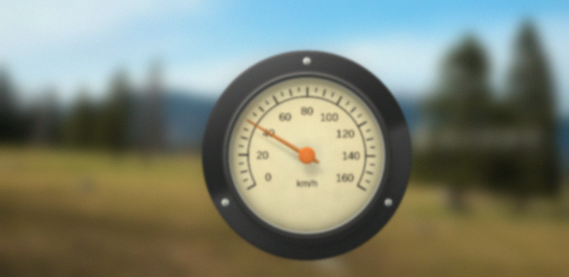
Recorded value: {"value": 40, "unit": "km/h"}
